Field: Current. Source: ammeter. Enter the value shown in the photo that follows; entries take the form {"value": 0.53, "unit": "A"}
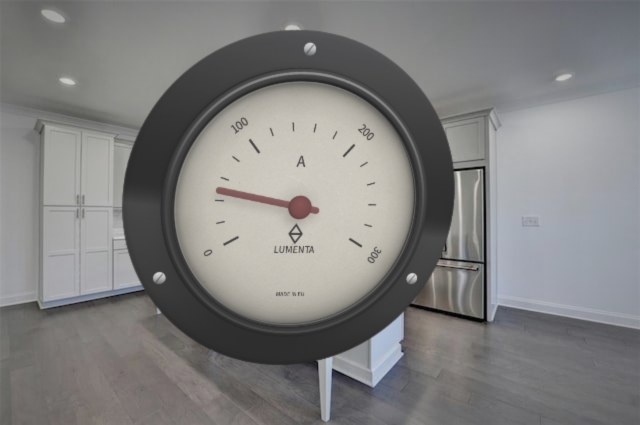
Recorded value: {"value": 50, "unit": "A"}
